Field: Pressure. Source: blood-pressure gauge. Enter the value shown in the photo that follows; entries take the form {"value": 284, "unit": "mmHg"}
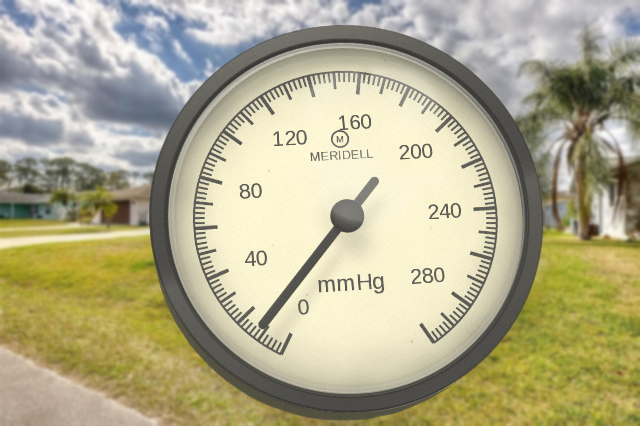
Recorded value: {"value": 12, "unit": "mmHg"}
